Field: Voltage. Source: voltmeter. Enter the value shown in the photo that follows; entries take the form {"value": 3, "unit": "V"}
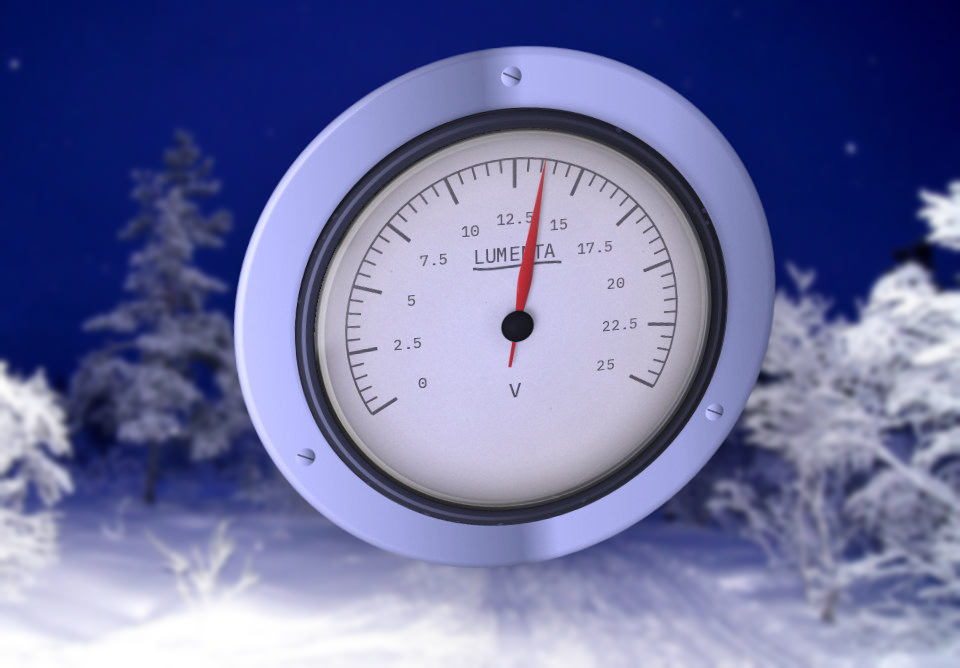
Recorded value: {"value": 13.5, "unit": "V"}
